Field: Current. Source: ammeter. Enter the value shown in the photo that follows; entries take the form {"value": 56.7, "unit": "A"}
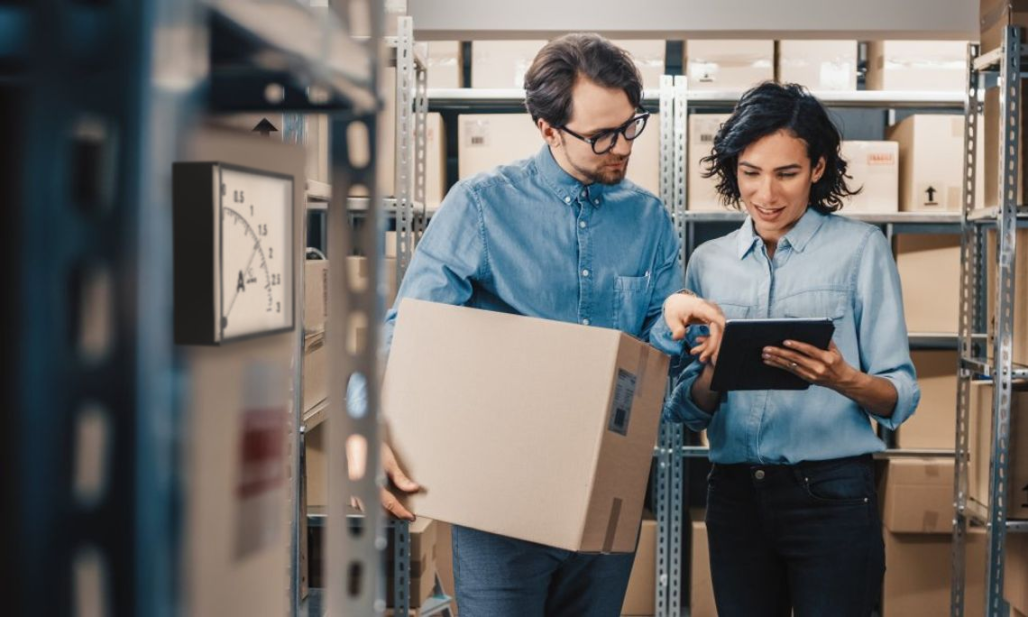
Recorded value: {"value": 1.5, "unit": "A"}
